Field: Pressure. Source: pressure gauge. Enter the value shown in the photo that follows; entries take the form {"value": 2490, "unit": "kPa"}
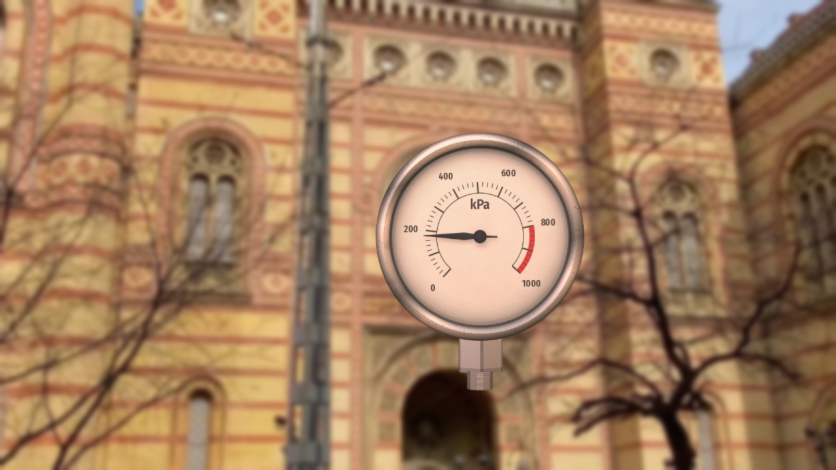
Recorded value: {"value": 180, "unit": "kPa"}
